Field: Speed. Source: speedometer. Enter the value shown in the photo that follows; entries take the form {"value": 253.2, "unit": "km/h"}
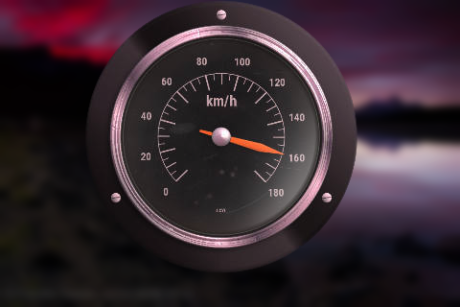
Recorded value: {"value": 160, "unit": "km/h"}
